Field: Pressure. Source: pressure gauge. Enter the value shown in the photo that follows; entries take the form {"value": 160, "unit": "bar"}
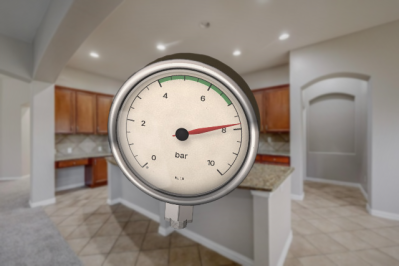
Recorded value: {"value": 7.75, "unit": "bar"}
